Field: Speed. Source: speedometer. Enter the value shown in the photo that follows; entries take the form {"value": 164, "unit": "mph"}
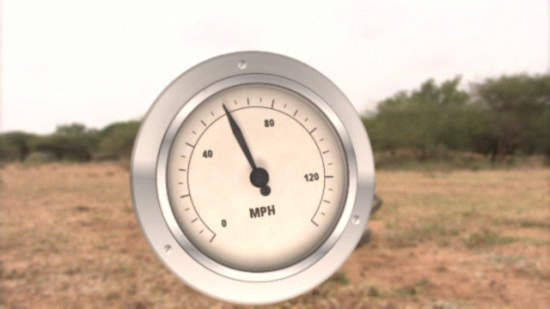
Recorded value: {"value": 60, "unit": "mph"}
